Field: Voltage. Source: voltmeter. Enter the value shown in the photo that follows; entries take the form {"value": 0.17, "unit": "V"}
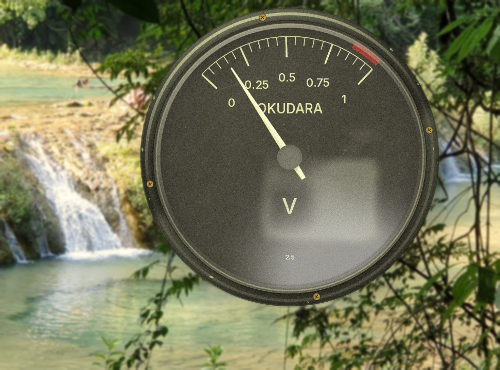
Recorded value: {"value": 0.15, "unit": "V"}
